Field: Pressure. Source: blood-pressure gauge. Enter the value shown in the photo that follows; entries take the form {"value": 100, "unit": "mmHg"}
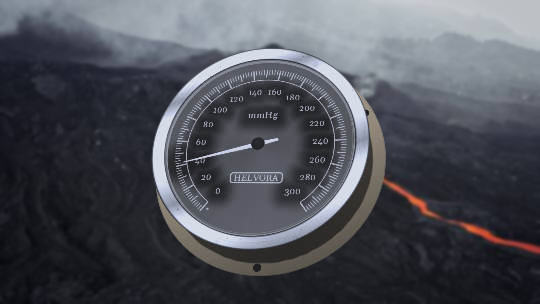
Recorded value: {"value": 40, "unit": "mmHg"}
